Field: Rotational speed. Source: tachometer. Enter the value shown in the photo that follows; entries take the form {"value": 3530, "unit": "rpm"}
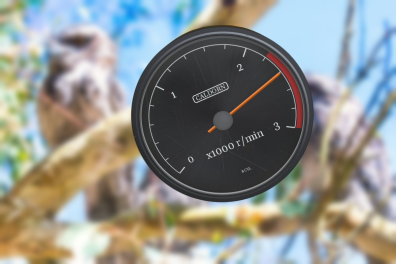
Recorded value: {"value": 2400, "unit": "rpm"}
